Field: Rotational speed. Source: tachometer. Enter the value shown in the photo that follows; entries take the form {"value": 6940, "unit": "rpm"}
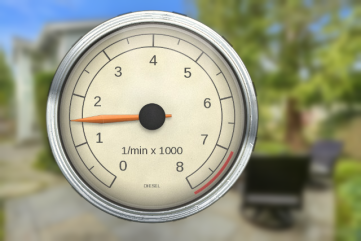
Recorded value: {"value": 1500, "unit": "rpm"}
